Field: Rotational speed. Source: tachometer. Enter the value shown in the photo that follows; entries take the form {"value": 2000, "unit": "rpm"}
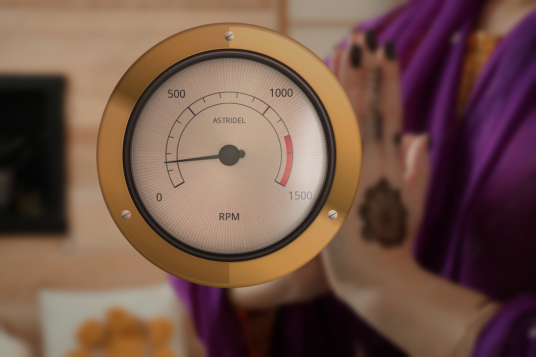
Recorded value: {"value": 150, "unit": "rpm"}
